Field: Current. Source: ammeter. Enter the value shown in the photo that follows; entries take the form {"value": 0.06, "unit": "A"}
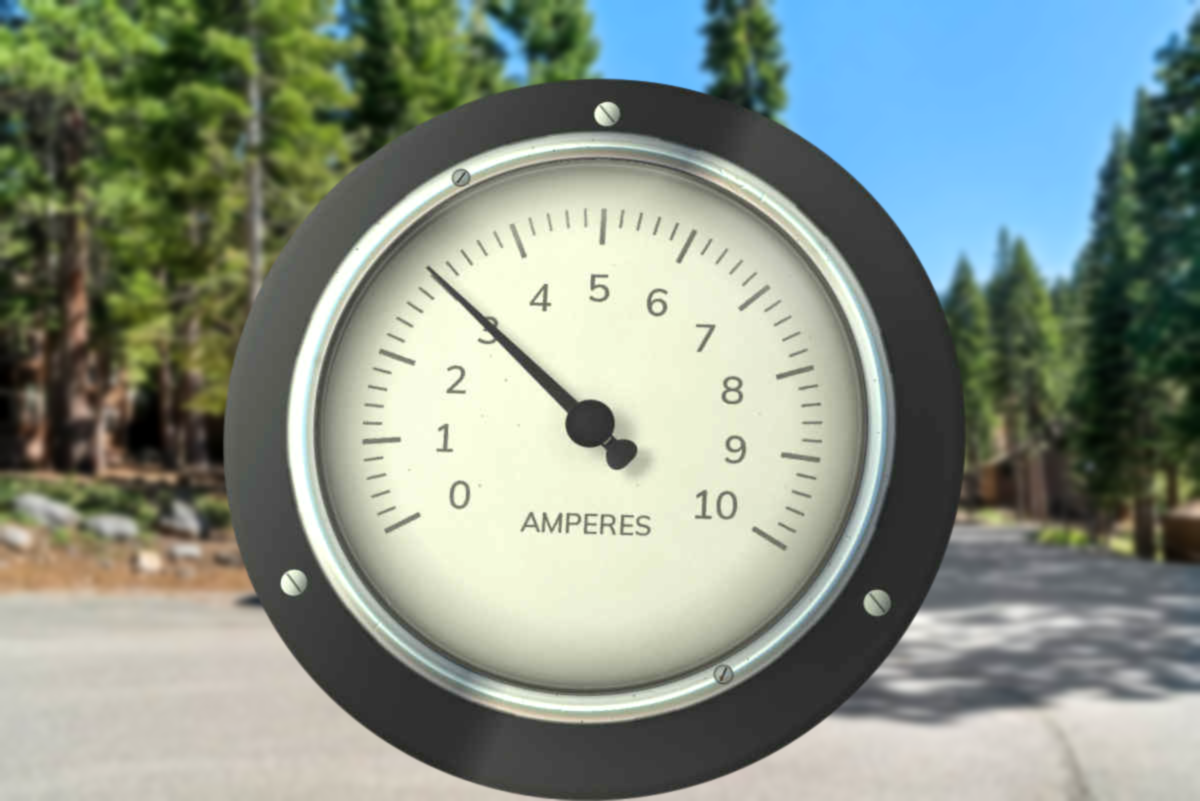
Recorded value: {"value": 3, "unit": "A"}
